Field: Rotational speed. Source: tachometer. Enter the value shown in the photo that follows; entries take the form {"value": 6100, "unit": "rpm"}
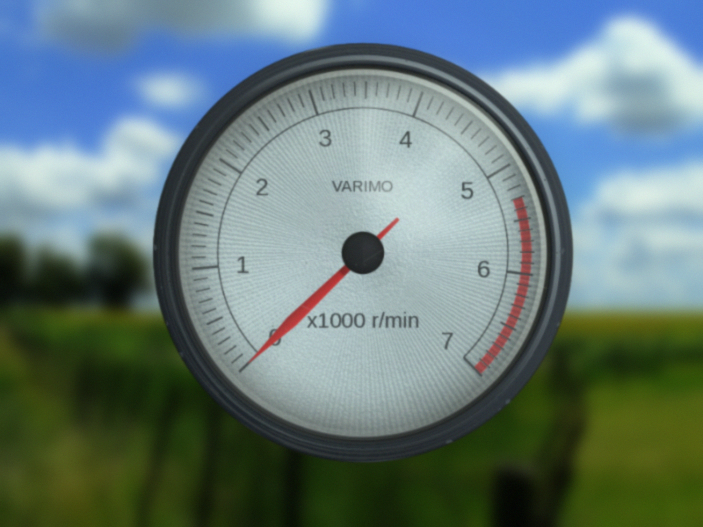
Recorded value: {"value": 0, "unit": "rpm"}
